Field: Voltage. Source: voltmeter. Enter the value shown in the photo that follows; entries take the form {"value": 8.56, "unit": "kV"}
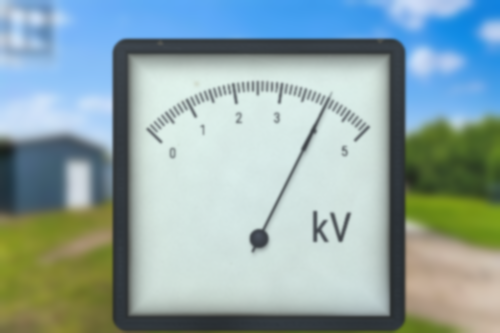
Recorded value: {"value": 4, "unit": "kV"}
